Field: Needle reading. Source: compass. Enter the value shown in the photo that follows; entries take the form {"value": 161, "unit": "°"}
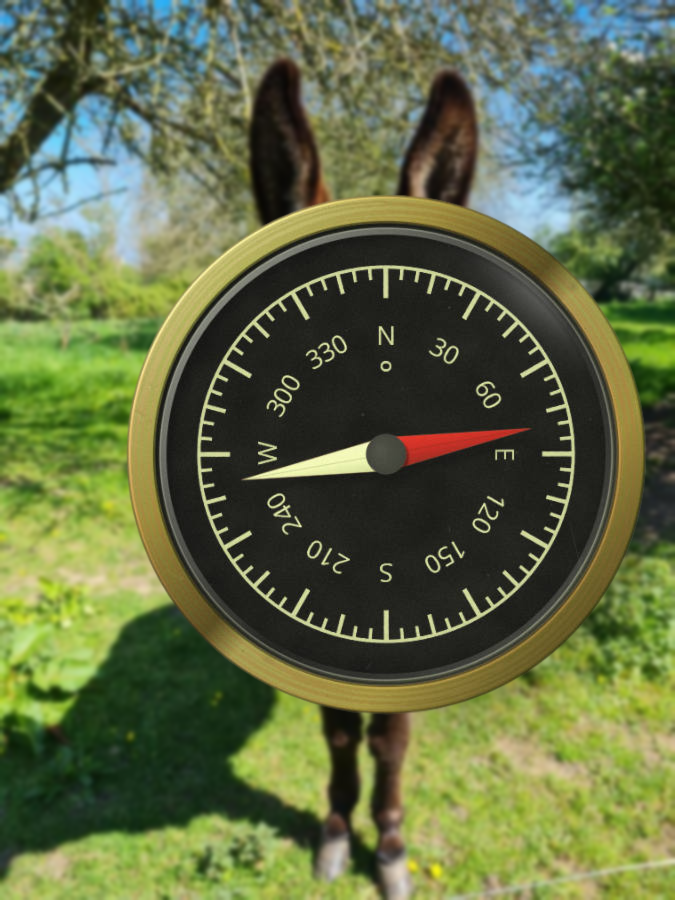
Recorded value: {"value": 80, "unit": "°"}
